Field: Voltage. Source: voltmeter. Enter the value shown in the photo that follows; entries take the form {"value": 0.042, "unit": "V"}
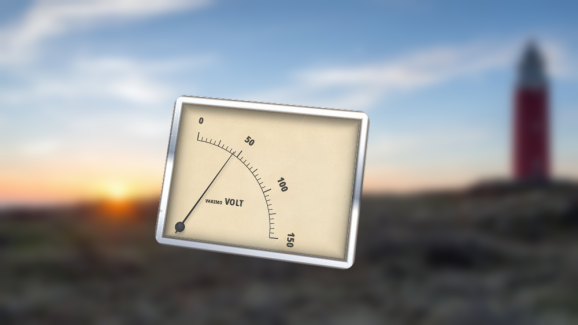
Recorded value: {"value": 45, "unit": "V"}
